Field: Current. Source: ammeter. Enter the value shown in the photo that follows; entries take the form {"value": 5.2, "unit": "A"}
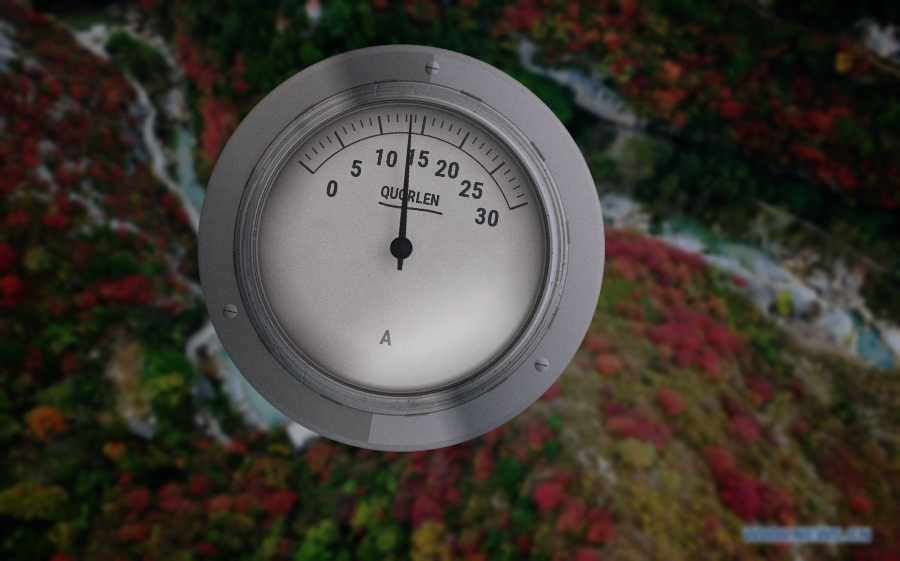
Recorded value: {"value": 13.5, "unit": "A"}
